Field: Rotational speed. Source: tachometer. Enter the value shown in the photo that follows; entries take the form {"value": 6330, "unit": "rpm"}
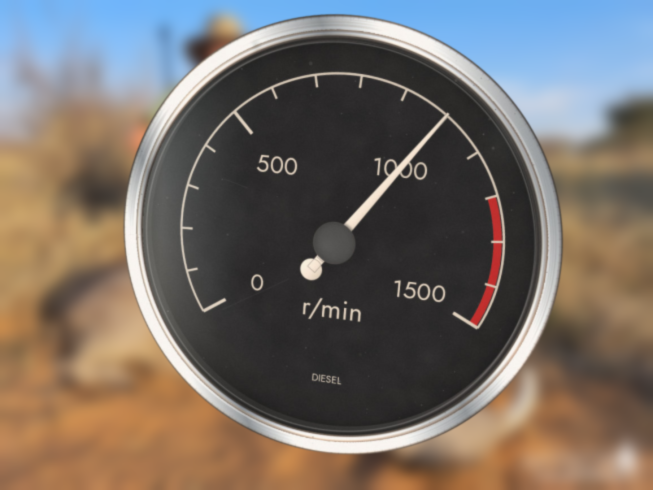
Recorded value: {"value": 1000, "unit": "rpm"}
